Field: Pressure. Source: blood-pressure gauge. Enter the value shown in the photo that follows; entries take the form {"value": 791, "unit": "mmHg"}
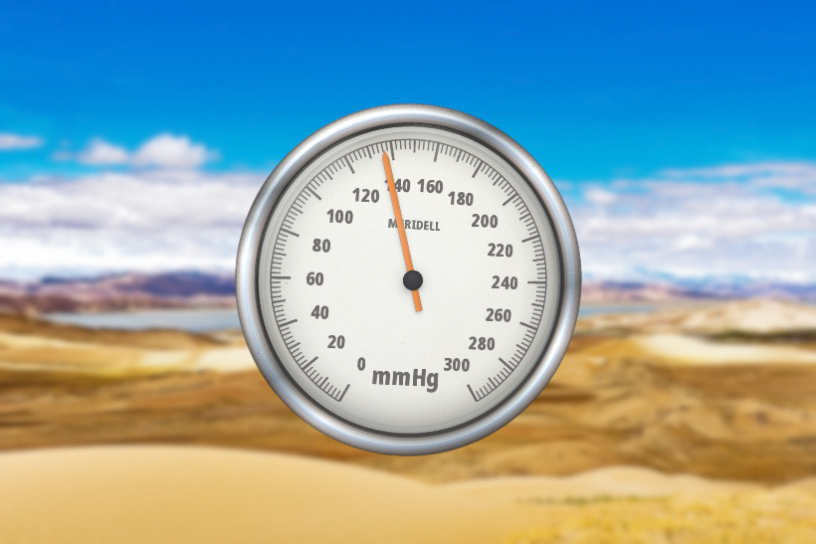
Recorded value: {"value": 136, "unit": "mmHg"}
